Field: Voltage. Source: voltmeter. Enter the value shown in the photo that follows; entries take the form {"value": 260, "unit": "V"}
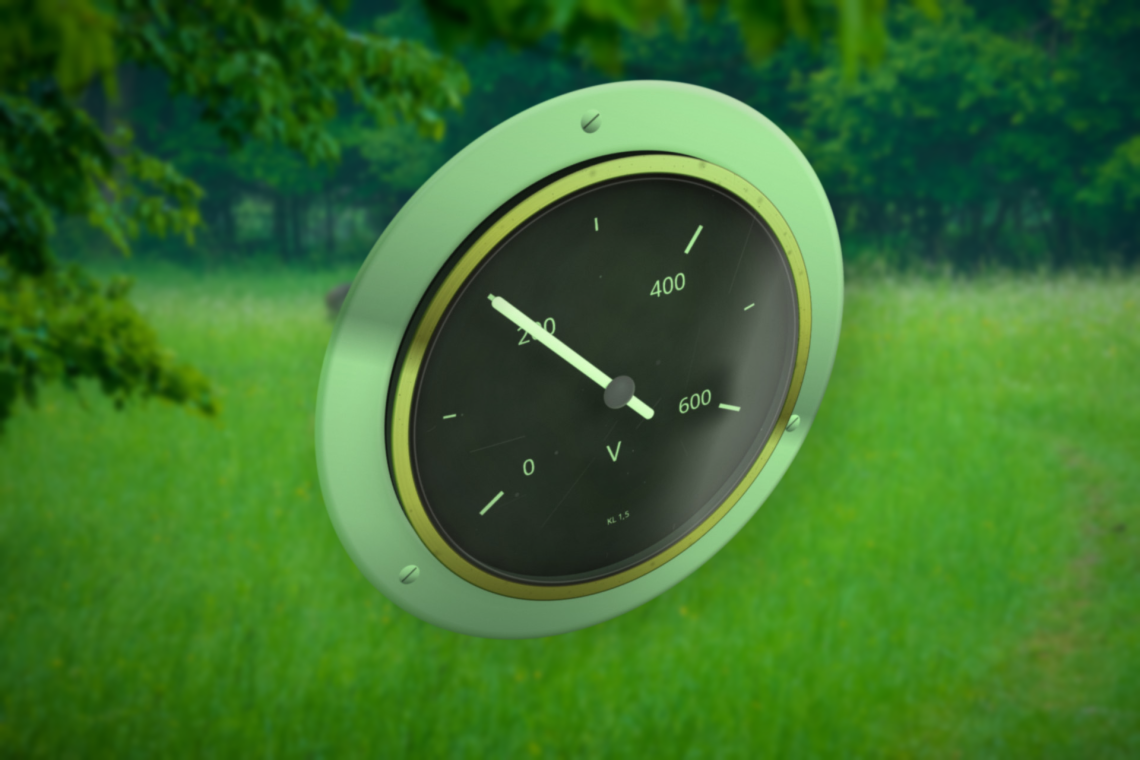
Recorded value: {"value": 200, "unit": "V"}
